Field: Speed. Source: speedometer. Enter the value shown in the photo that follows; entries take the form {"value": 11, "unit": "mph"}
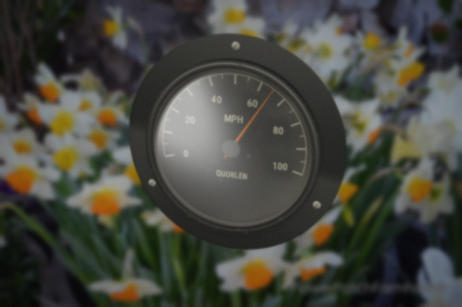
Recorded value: {"value": 65, "unit": "mph"}
